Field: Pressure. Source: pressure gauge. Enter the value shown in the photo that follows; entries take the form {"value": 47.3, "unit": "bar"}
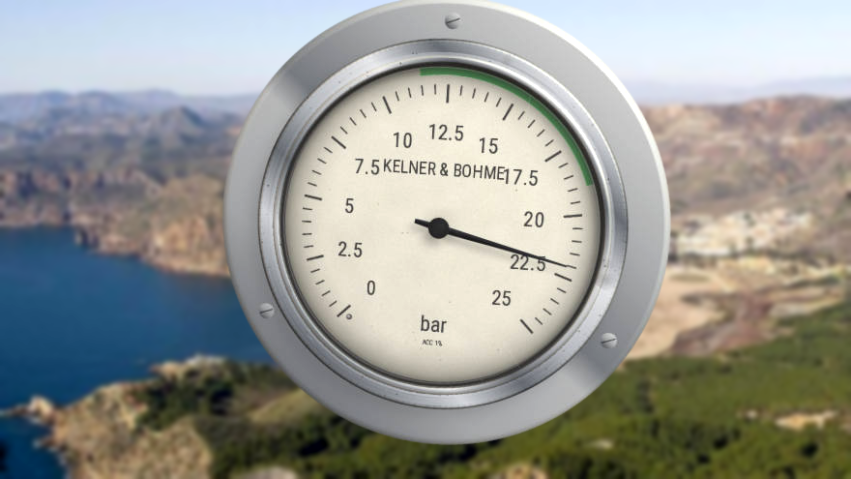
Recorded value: {"value": 22, "unit": "bar"}
